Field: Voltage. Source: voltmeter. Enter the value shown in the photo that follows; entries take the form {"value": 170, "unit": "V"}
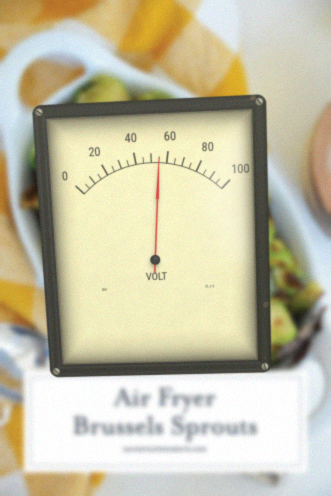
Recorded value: {"value": 55, "unit": "V"}
